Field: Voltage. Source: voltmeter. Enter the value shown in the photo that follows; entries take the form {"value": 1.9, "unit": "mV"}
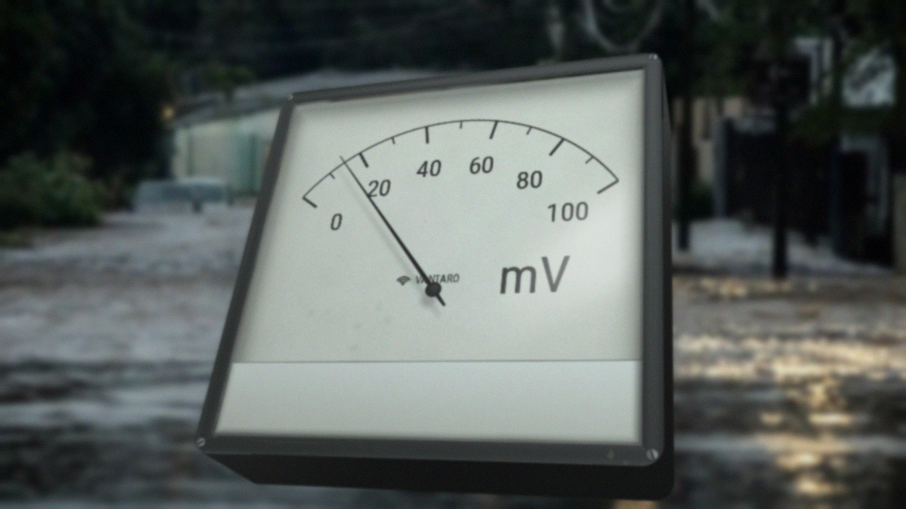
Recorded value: {"value": 15, "unit": "mV"}
